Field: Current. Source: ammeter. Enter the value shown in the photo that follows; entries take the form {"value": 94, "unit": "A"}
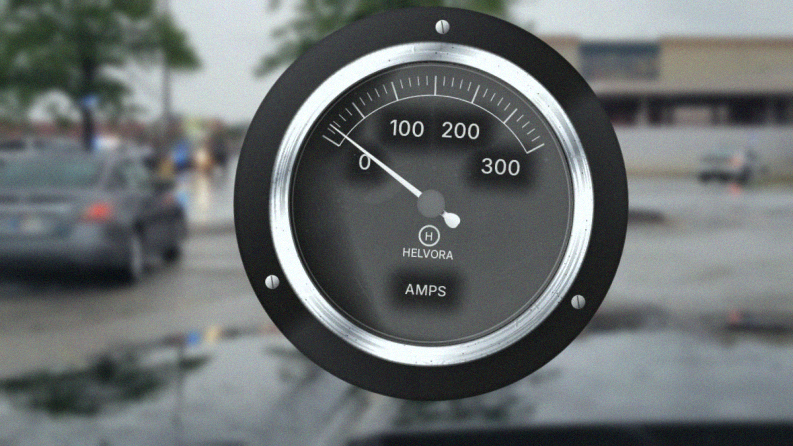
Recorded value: {"value": 15, "unit": "A"}
